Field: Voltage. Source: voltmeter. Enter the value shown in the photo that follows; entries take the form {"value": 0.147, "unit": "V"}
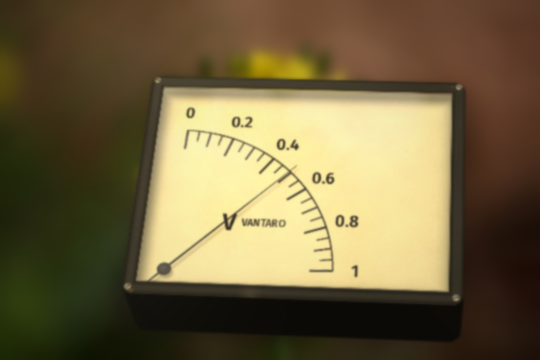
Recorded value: {"value": 0.5, "unit": "V"}
